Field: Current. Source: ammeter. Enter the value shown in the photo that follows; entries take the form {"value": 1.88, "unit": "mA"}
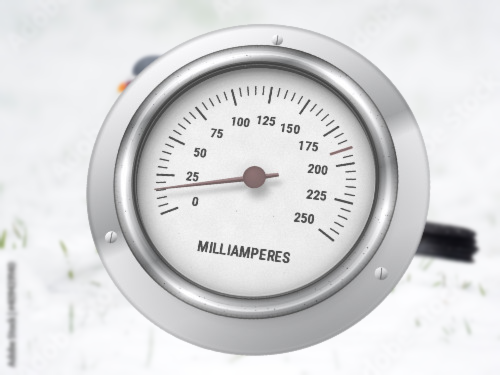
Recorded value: {"value": 15, "unit": "mA"}
